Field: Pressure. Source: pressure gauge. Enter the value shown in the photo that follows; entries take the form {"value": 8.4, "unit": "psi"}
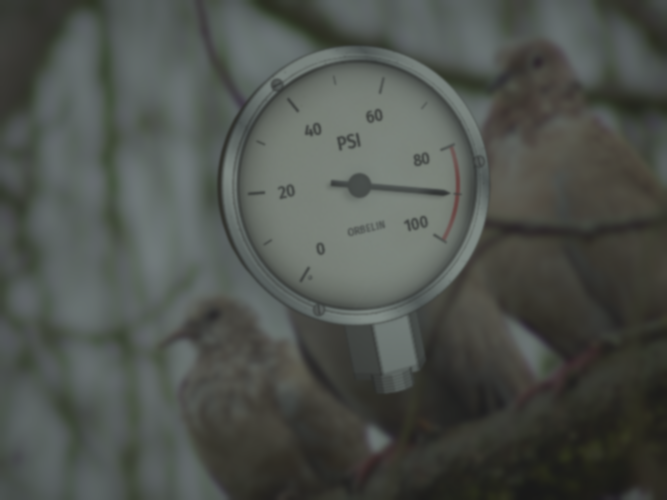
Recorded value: {"value": 90, "unit": "psi"}
